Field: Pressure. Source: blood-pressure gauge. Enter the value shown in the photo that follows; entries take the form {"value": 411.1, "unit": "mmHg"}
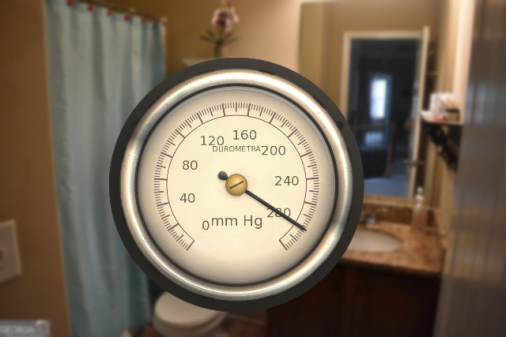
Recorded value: {"value": 280, "unit": "mmHg"}
